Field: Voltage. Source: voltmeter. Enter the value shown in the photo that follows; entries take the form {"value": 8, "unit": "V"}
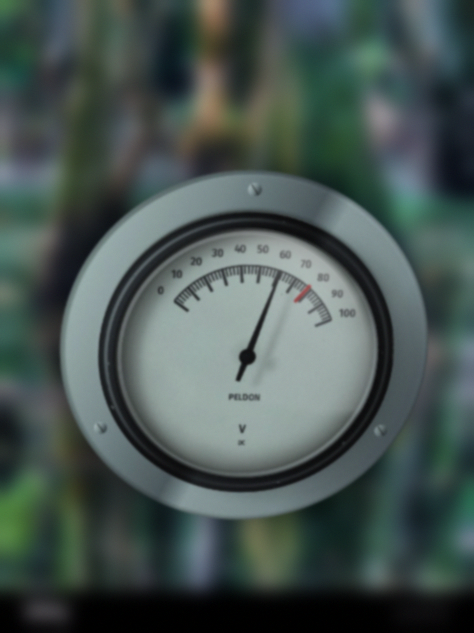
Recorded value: {"value": 60, "unit": "V"}
